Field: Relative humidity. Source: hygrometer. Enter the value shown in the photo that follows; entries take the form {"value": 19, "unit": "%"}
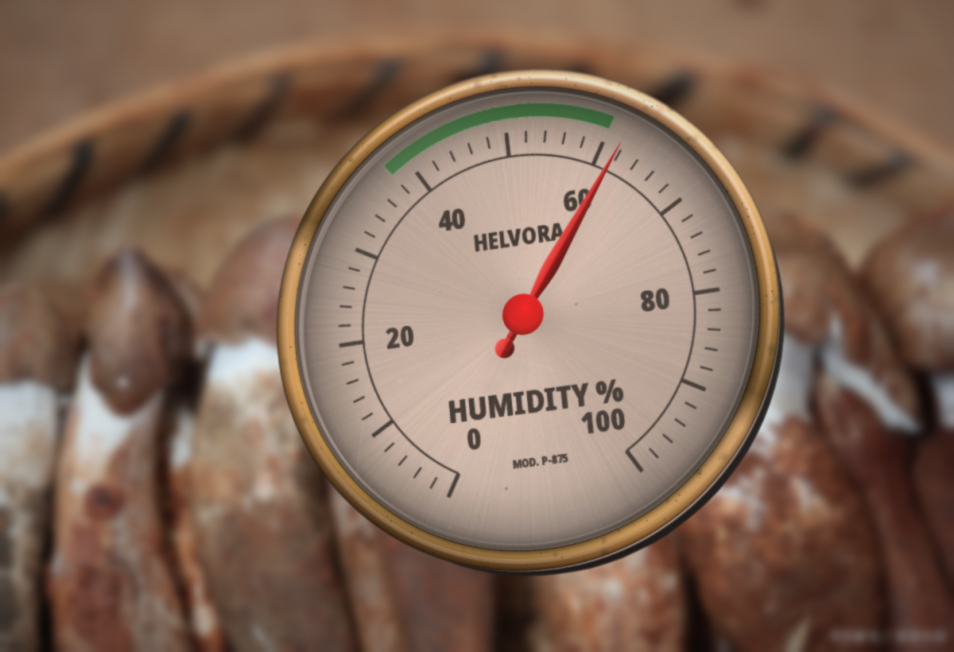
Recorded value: {"value": 62, "unit": "%"}
